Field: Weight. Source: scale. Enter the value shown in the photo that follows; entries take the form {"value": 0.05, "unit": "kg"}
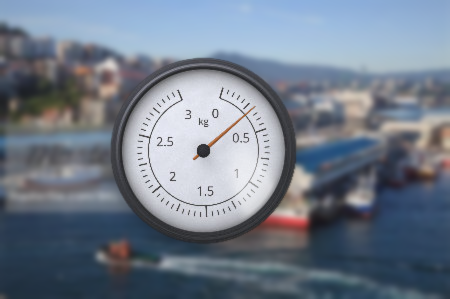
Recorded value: {"value": 0.3, "unit": "kg"}
